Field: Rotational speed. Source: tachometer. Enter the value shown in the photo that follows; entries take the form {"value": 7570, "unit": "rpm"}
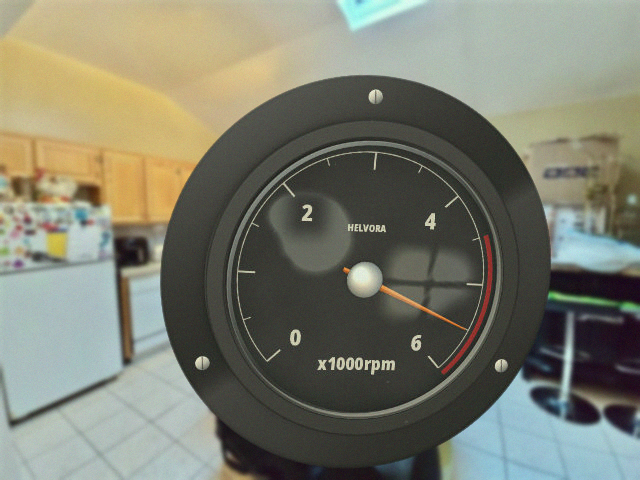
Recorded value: {"value": 5500, "unit": "rpm"}
